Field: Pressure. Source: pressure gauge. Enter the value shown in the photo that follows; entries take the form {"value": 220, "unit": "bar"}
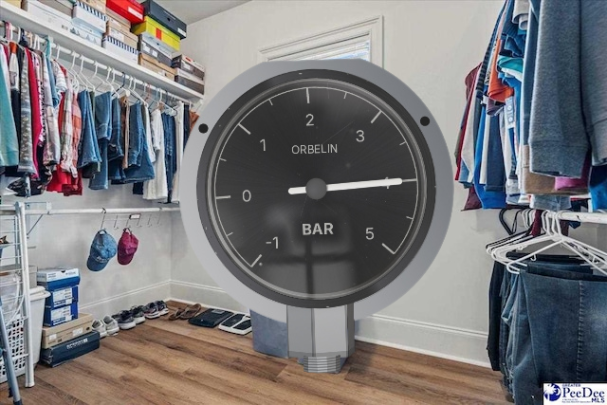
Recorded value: {"value": 4, "unit": "bar"}
